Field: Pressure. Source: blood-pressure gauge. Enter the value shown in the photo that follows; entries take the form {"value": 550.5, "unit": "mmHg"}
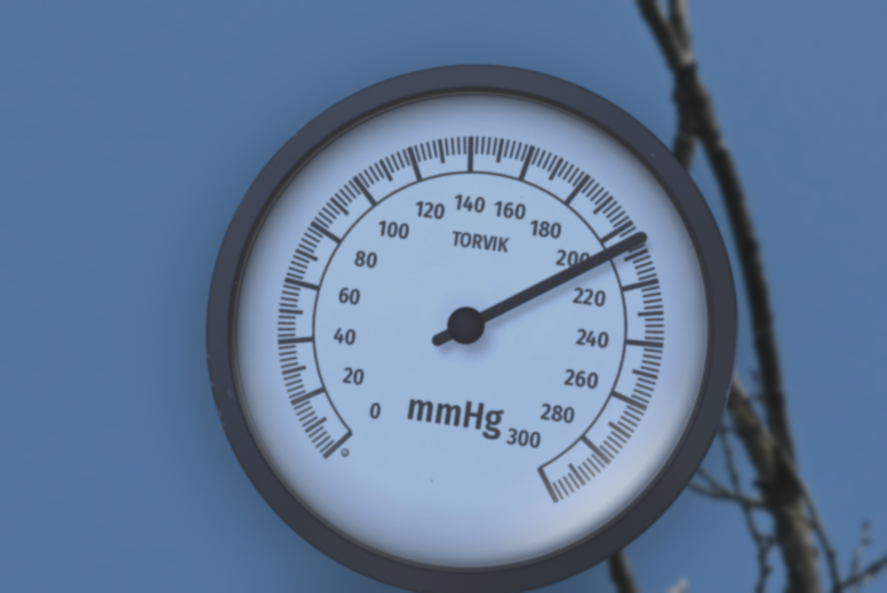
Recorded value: {"value": 206, "unit": "mmHg"}
